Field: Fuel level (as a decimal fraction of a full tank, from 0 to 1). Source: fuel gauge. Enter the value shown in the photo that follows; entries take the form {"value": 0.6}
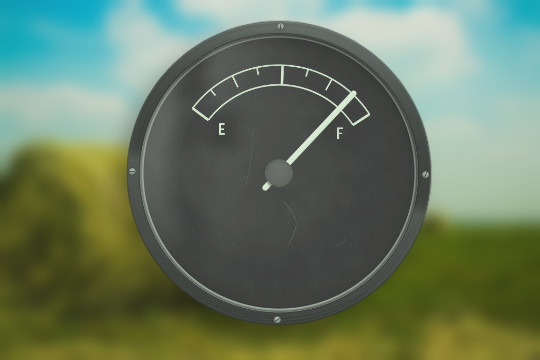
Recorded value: {"value": 0.875}
